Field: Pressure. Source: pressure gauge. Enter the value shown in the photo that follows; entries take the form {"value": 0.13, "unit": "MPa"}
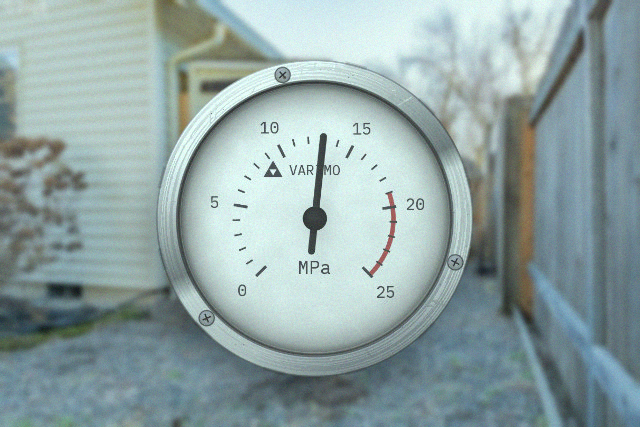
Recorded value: {"value": 13, "unit": "MPa"}
